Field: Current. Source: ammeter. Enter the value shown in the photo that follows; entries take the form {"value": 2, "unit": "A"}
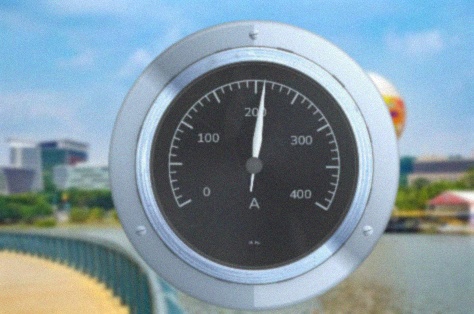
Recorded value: {"value": 210, "unit": "A"}
